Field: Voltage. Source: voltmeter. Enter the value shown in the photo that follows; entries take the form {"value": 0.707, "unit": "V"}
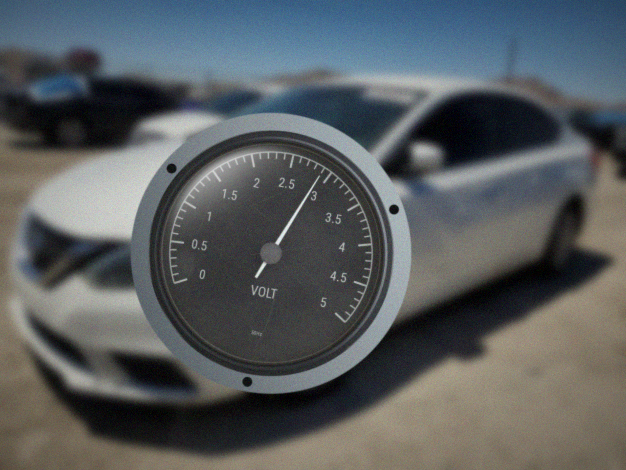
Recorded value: {"value": 2.9, "unit": "V"}
